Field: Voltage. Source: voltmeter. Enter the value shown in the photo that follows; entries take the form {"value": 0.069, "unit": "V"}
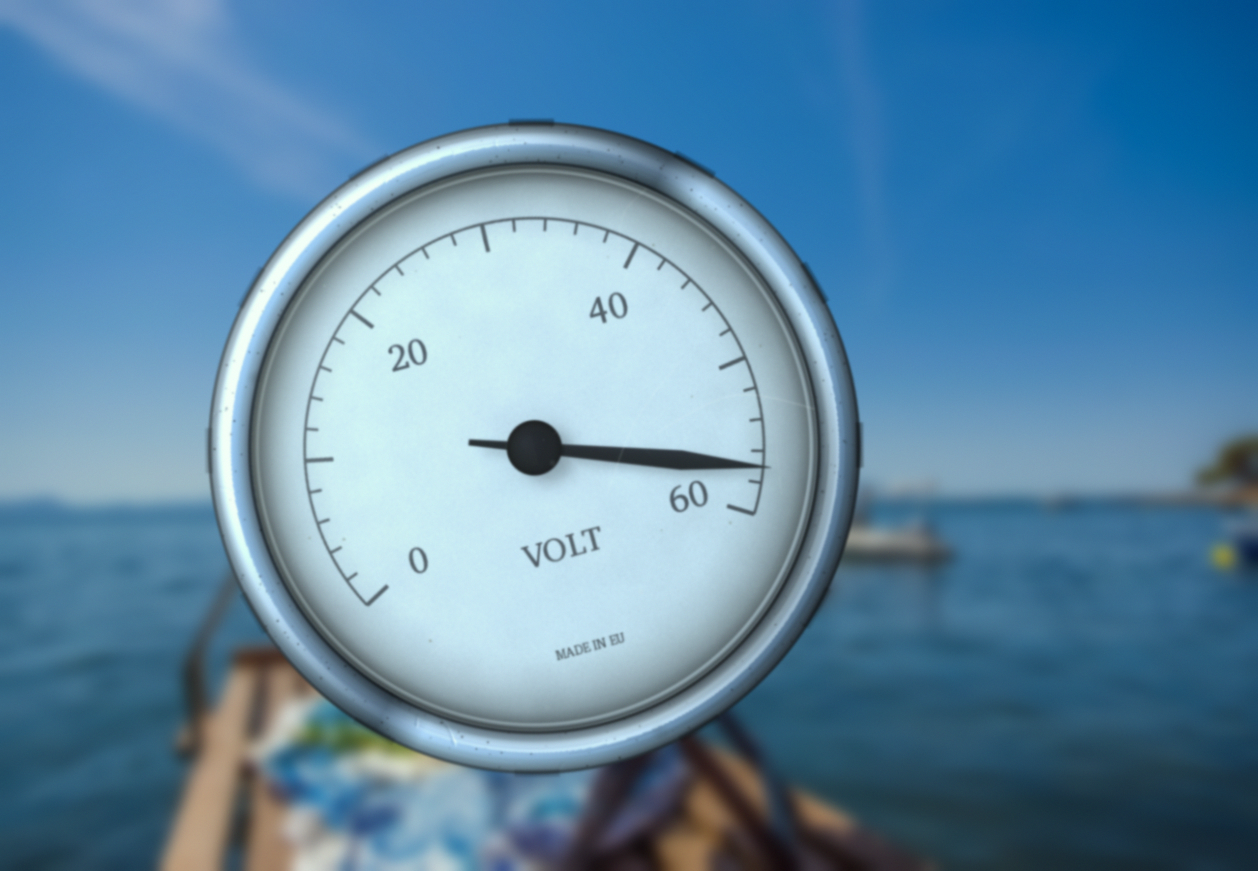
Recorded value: {"value": 57, "unit": "V"}
